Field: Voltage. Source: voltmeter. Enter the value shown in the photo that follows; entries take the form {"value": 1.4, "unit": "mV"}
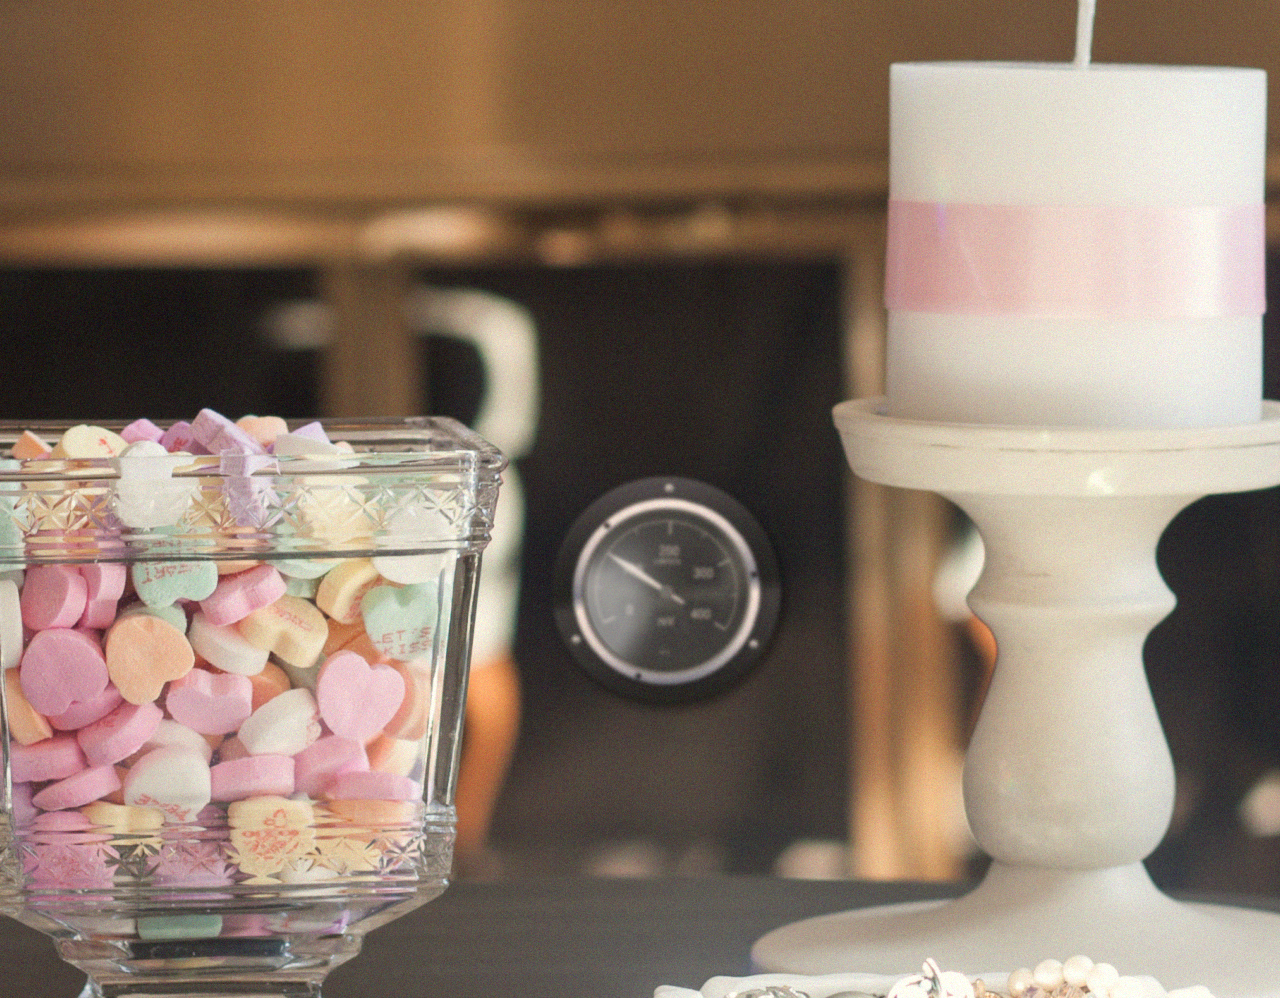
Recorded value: {"value": 100, "unit": "mV"}
